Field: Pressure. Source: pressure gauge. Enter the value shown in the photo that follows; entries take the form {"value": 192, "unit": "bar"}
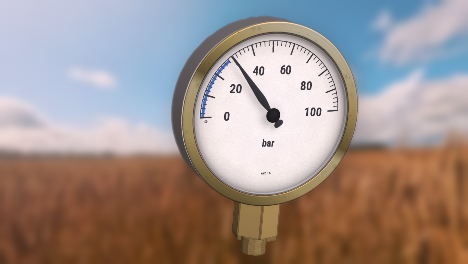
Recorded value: {"value": 30, "unit": "bar"}
